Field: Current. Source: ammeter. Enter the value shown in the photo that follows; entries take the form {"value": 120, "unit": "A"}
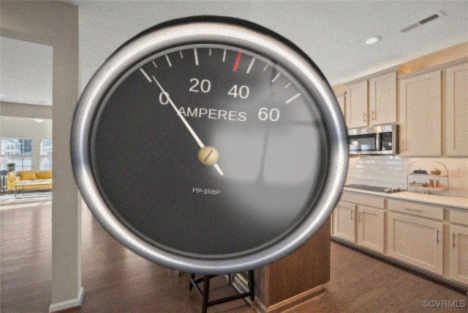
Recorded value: {"value": 2.5, "unit": "A"}
